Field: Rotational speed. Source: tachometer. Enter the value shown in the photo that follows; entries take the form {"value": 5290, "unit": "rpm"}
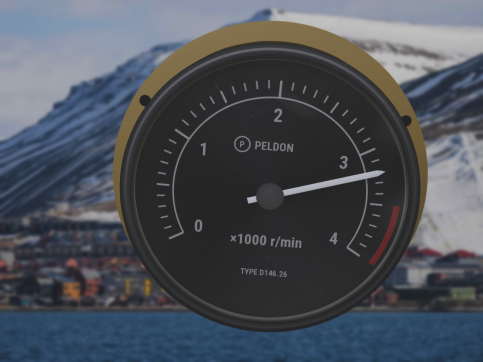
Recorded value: {"value": 3200, "unit": "rpm"}
